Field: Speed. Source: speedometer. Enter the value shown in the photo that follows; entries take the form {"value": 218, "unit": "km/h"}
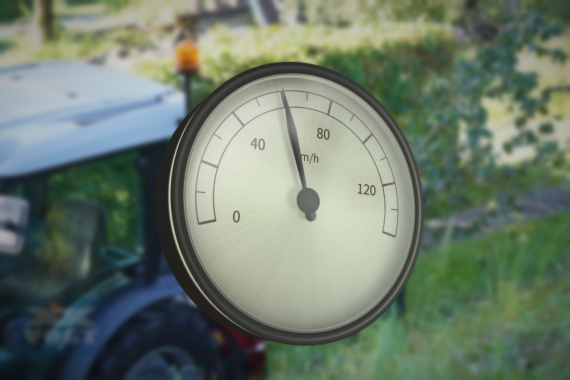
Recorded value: {"value": 60, "unit": "km/h"}
